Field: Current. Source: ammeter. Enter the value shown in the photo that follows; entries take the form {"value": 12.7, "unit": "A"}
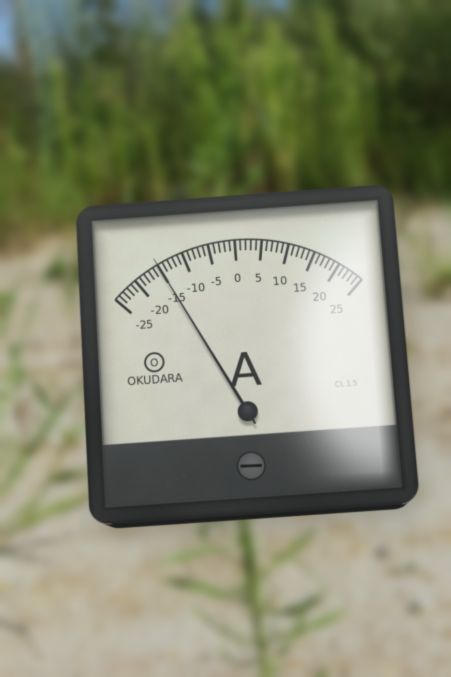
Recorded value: {"value": -15, "unit": "A"}
